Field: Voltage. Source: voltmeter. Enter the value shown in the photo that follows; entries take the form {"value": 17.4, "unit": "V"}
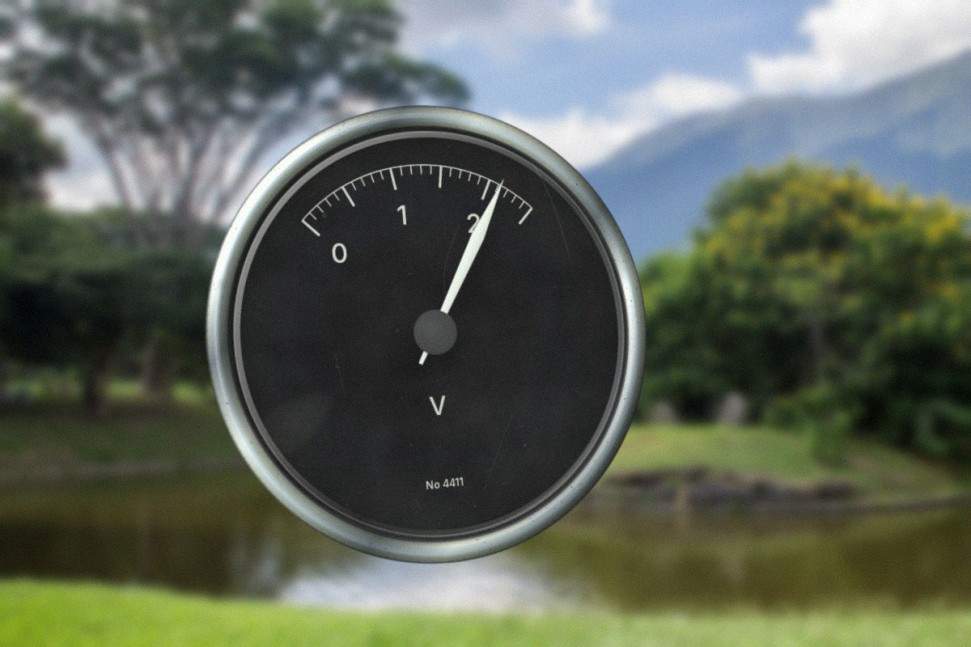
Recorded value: {"value": 2.1, "unit": "V"}
